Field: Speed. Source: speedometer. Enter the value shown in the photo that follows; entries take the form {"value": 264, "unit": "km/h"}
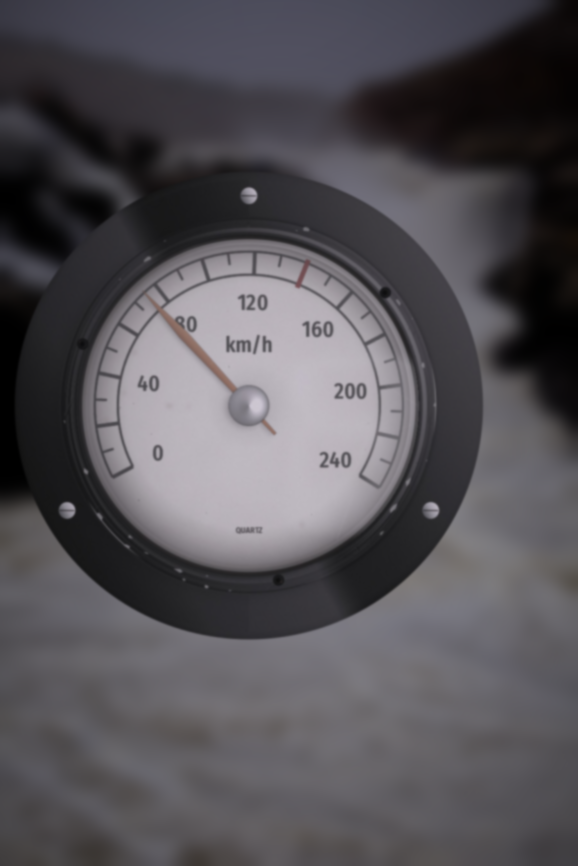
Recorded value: {"value": 75, "unit": "km/h"}
